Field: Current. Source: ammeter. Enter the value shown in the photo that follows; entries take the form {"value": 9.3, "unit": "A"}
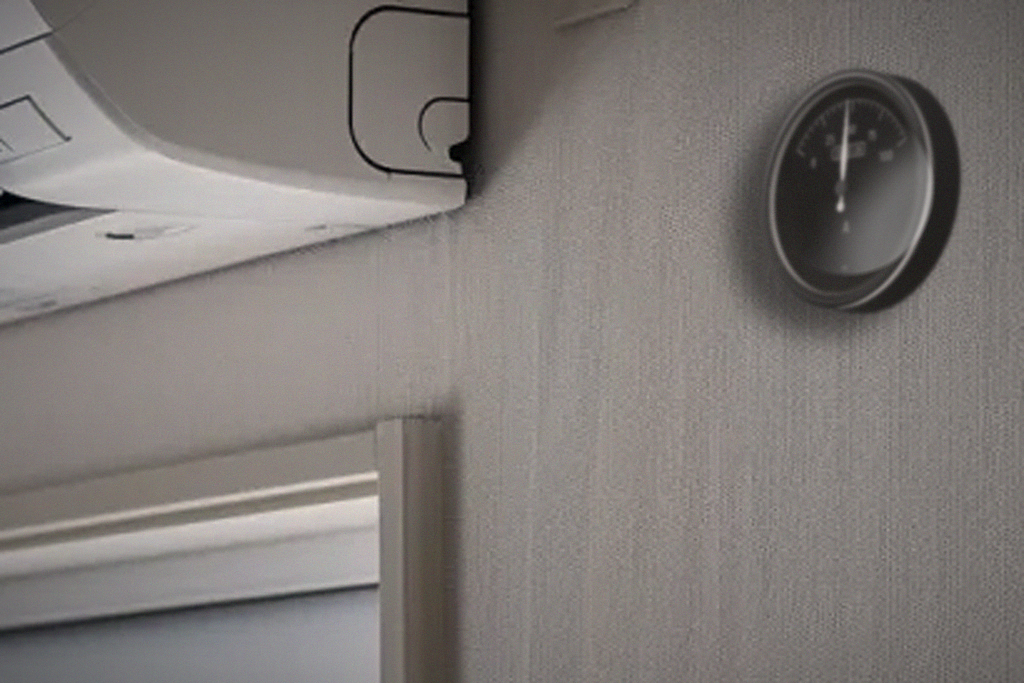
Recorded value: {"value": 50, "unit": "A"}
